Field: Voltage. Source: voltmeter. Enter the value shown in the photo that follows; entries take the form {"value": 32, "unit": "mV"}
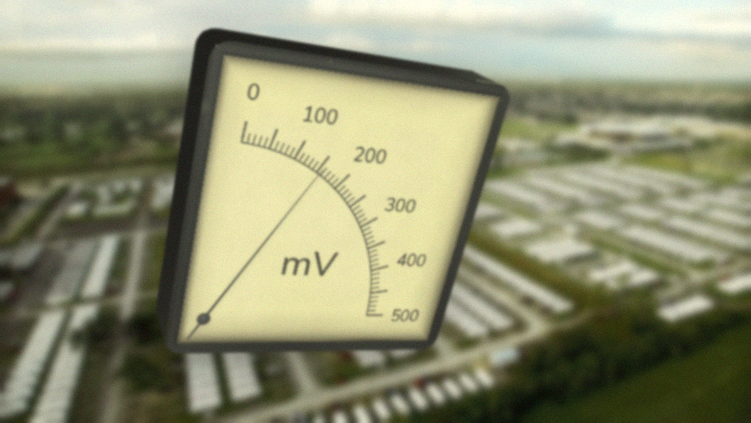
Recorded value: {"value": 150, "unit": "mV"}
